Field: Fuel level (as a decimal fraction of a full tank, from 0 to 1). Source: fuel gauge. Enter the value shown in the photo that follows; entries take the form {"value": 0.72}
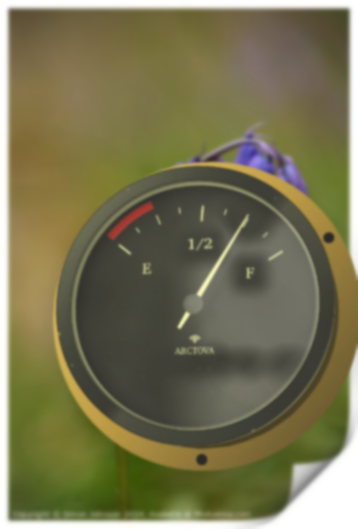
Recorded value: {"value": 0.75}
